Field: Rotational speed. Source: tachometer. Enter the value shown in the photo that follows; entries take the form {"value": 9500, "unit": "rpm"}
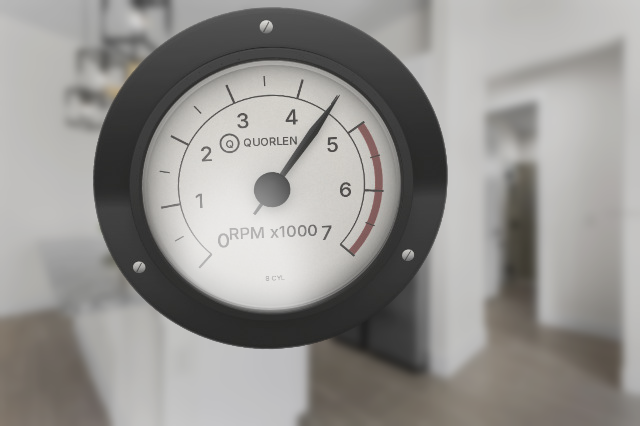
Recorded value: {"value": 4500, "unit": "rpm"}
